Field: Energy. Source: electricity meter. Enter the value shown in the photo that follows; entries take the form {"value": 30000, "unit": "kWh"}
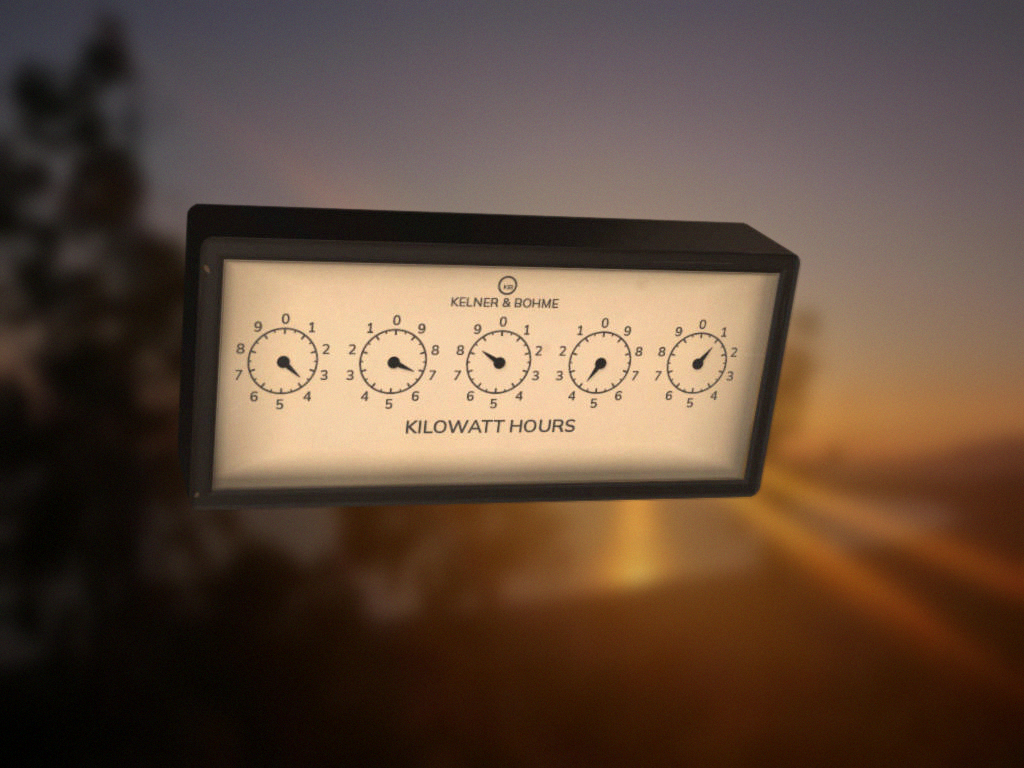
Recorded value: {"value": 36841, "unit": "kWh"}
